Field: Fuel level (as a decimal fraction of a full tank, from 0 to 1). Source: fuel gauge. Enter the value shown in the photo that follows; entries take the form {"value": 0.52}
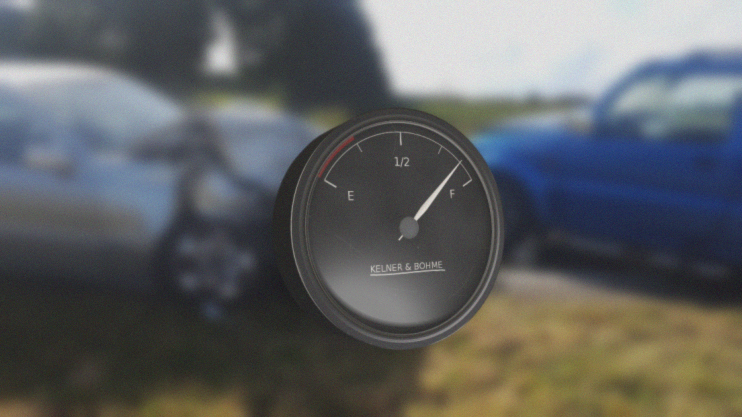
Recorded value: {"value": 0.875}
